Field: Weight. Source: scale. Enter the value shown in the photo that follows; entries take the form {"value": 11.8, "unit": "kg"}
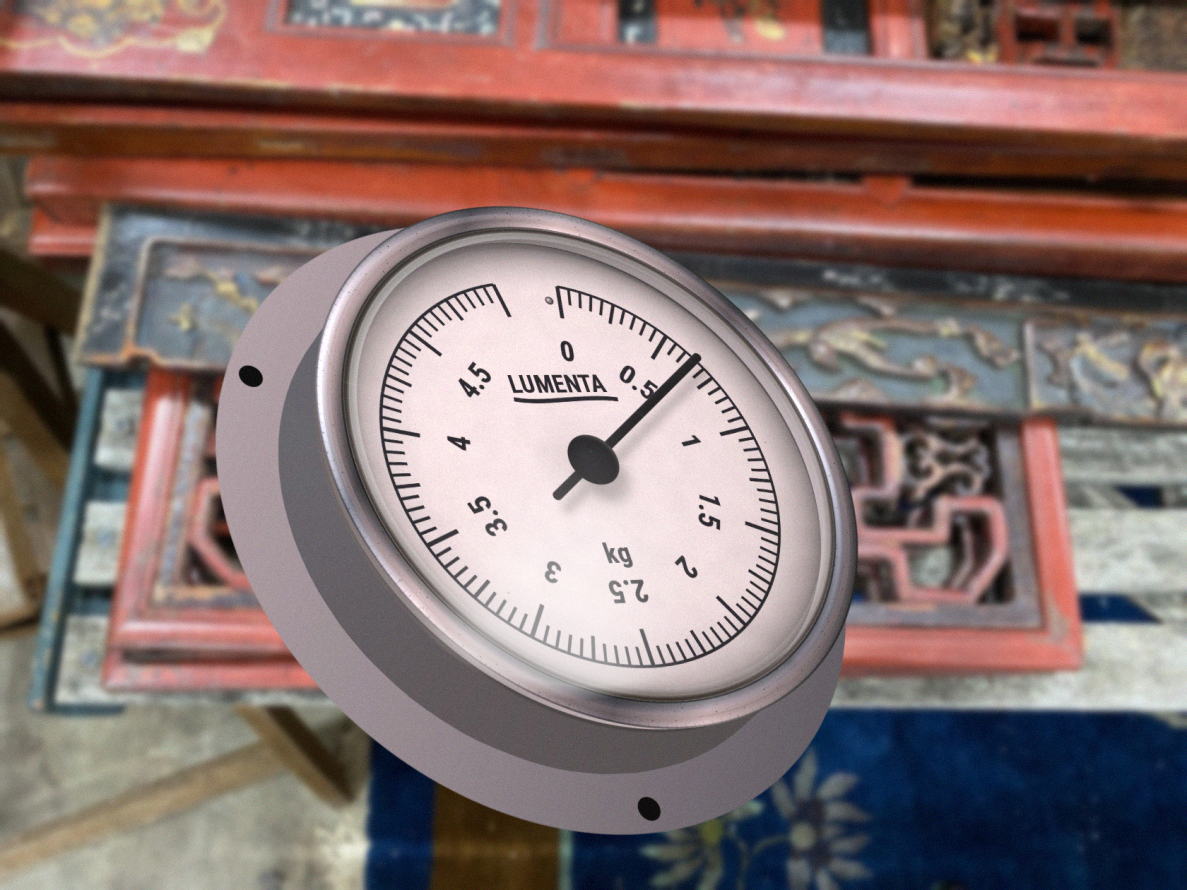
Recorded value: {"value": 0.65, "unit": "kg"}
